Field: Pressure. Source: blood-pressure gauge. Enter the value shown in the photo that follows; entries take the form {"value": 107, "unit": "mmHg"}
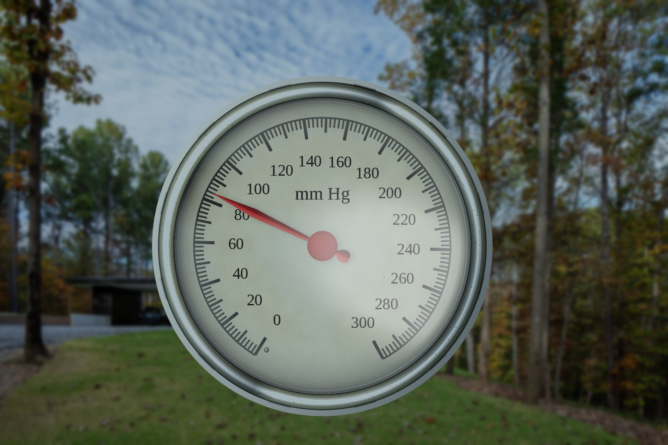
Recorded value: {"value": 84, "unit": "mmHg"}
